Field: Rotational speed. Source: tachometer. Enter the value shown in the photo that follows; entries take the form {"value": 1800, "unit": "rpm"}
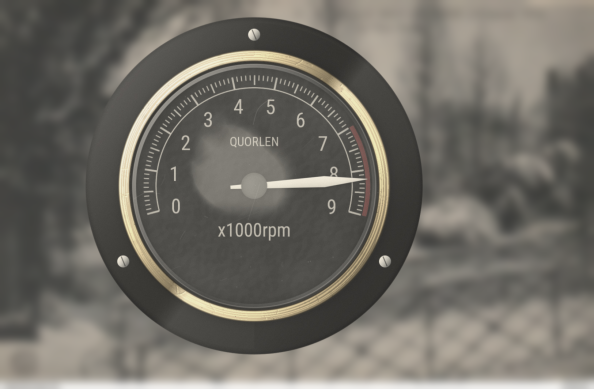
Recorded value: {"value": 8200, "unit": "rpm"}
